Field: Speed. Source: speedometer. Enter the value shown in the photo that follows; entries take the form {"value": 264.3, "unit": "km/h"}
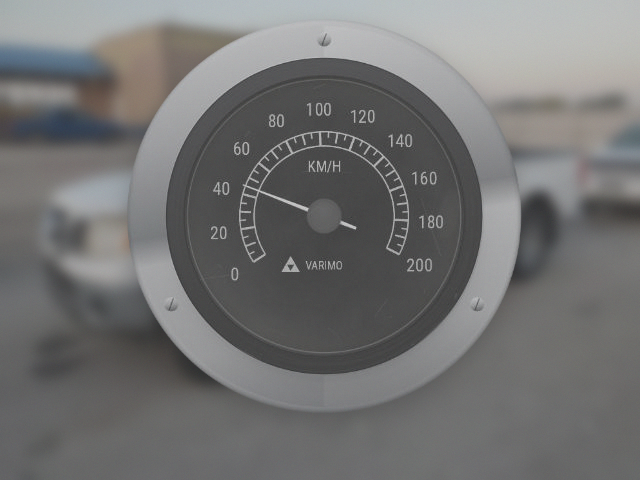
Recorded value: {"value": 45, "unit": "km/h"}
